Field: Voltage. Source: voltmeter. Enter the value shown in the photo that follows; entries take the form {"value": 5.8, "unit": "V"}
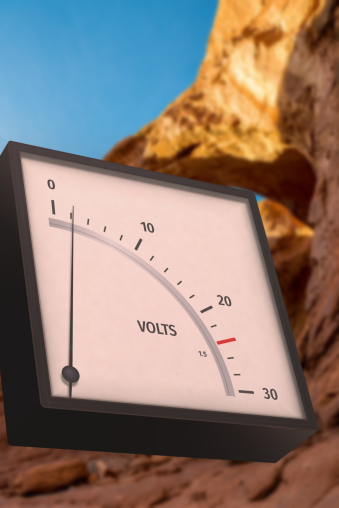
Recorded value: {"value": 2, "unit": "V"}
